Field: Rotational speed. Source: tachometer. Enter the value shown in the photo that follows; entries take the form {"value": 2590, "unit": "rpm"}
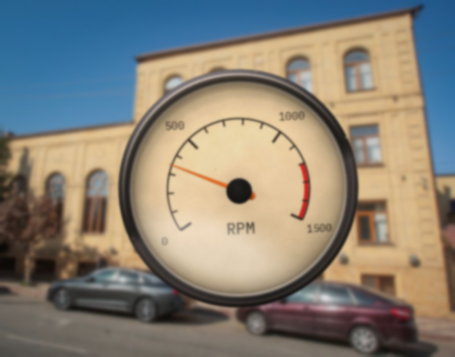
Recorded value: {"value": 350, "unit": "rpm"}
